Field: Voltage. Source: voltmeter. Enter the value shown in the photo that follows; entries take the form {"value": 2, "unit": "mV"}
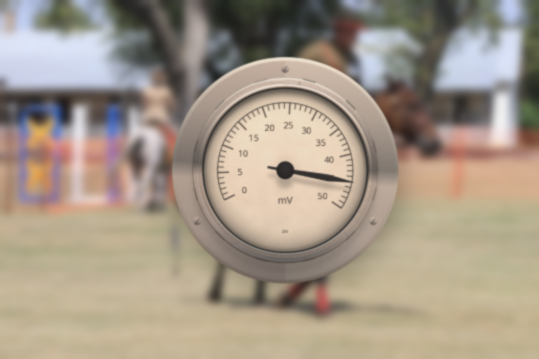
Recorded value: {"value": 45, "unit": "mV"}
